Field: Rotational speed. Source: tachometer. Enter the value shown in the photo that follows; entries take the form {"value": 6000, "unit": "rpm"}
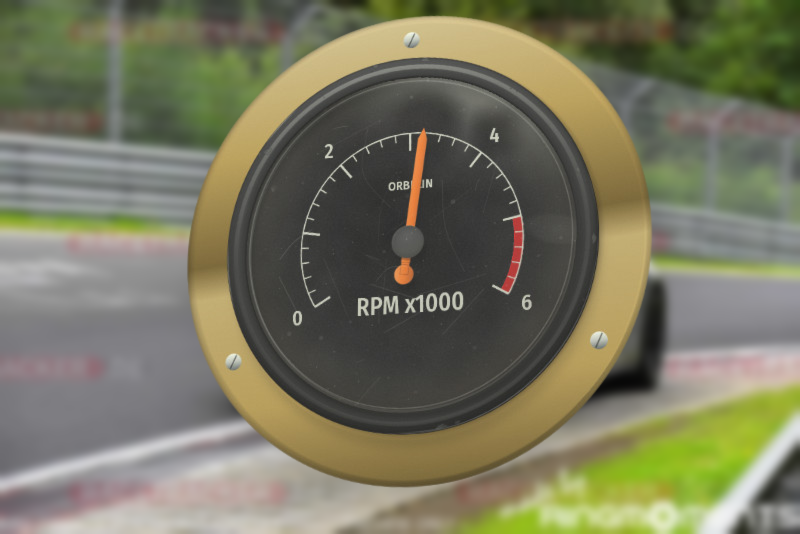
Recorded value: {"value": 3200, "unit": "rpm"}
